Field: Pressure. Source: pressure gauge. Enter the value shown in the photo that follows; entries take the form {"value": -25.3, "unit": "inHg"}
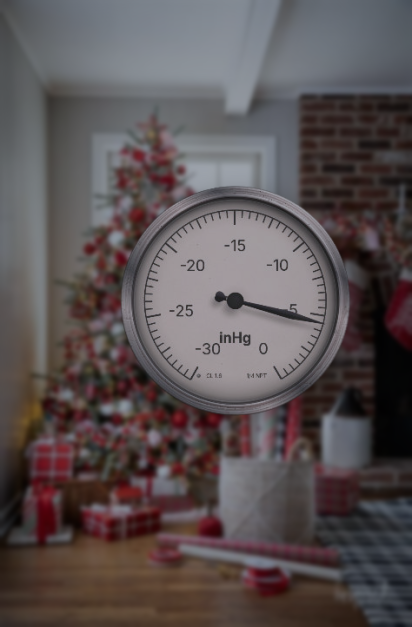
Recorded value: {"value": -4.5, "unit": "inHg"}
